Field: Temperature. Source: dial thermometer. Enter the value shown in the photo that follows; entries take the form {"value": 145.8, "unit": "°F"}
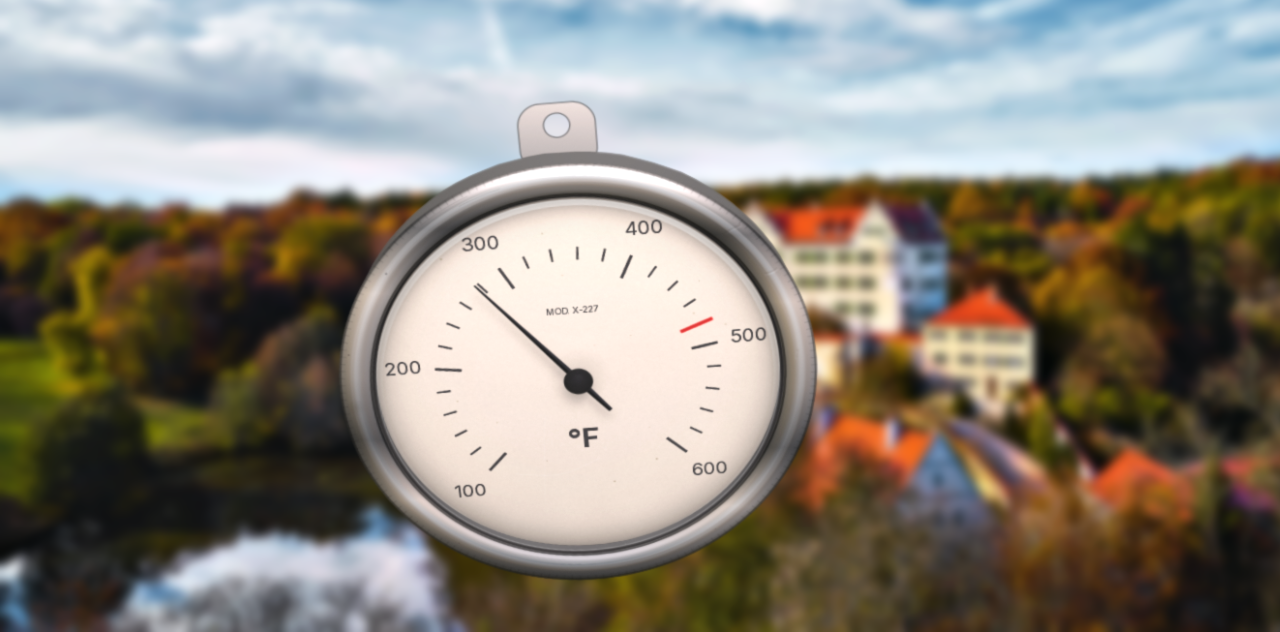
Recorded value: {"value": 280, "unit": "°F"}
